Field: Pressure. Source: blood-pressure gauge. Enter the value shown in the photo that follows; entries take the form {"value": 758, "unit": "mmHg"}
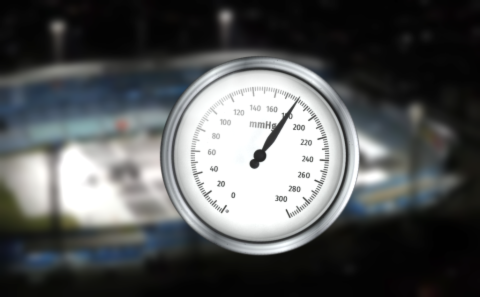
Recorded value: {"value": 180, "unit": "mmHg"}
